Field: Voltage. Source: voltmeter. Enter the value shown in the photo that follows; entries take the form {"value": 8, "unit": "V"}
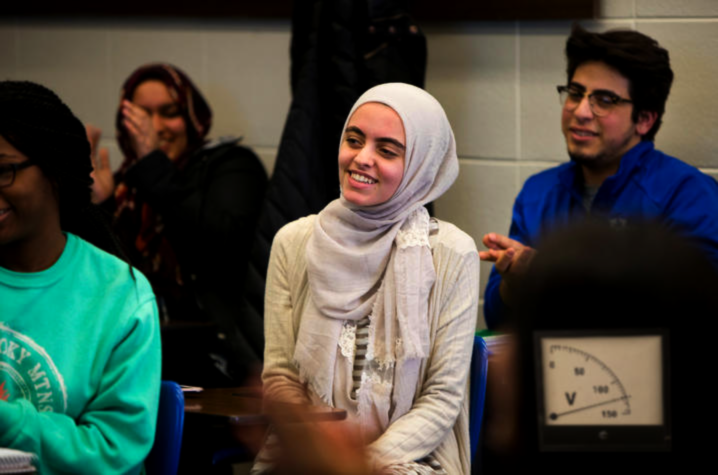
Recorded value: {"value": 125, "unit": "V"}
